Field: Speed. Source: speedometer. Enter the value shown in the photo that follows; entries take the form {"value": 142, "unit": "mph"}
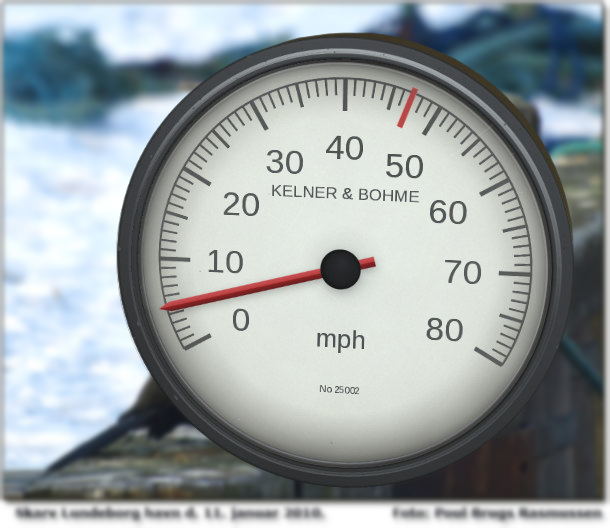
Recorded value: {"value": 5, "unit": "mph"}
